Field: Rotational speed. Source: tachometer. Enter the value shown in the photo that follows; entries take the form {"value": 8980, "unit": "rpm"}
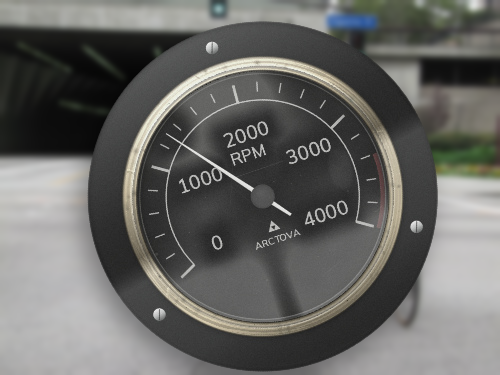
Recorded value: {"value": 1300, "unit": "rpm"}
